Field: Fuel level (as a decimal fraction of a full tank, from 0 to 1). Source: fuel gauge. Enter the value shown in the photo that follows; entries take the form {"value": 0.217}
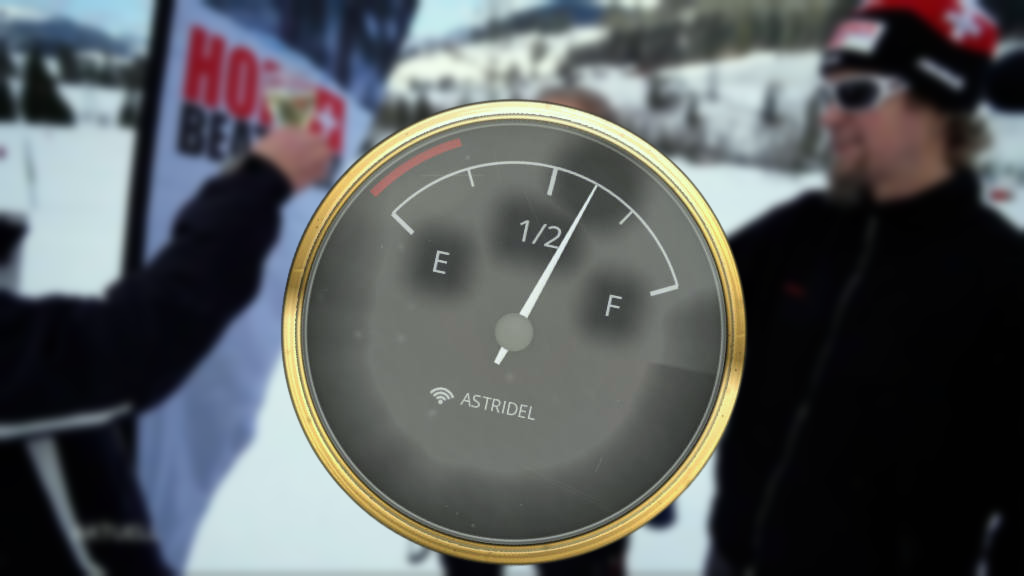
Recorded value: {"value": 0.625}
